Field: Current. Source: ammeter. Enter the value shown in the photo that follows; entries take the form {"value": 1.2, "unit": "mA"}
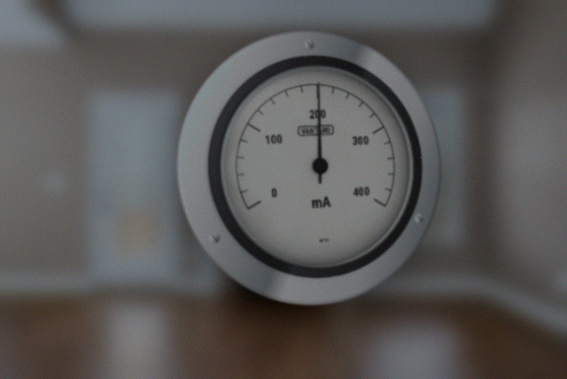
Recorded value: {"value": 200, "unit": "mA"}
